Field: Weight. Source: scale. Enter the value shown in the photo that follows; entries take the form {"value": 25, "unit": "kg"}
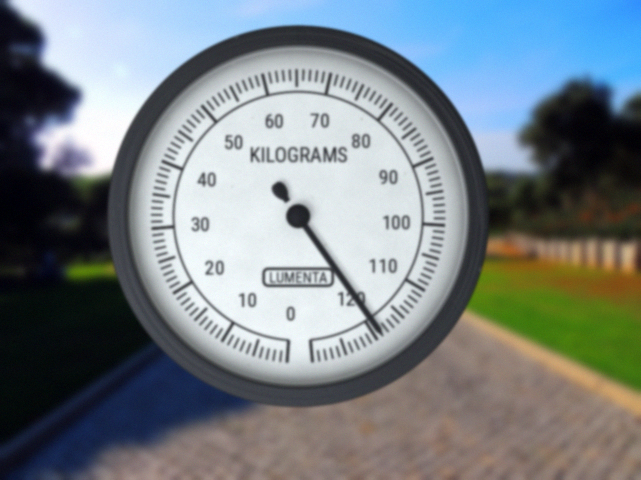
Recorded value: {"value": 119, "unit": "kg"}
